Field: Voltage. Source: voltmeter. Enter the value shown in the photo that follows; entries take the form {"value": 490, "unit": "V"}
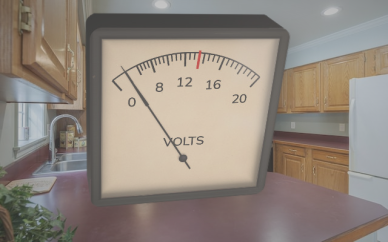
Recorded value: {"value": 4, "unit": "V"}
